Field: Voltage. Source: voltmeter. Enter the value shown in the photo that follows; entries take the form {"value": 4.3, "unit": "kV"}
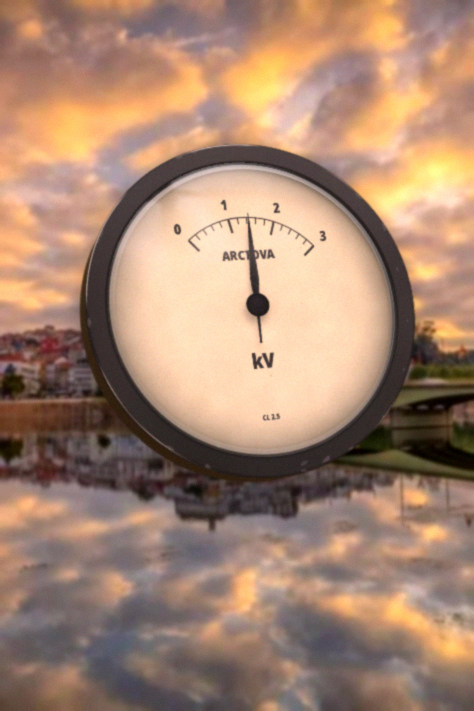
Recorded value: {"value": 1.4, "unit": "kV"}
